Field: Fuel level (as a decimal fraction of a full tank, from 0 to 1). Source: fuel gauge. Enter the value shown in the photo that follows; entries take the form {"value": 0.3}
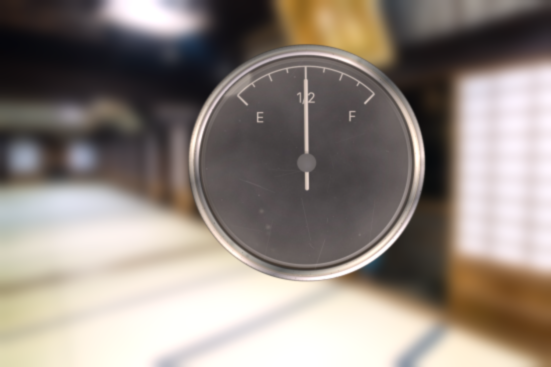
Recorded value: {"value": 0.5}
